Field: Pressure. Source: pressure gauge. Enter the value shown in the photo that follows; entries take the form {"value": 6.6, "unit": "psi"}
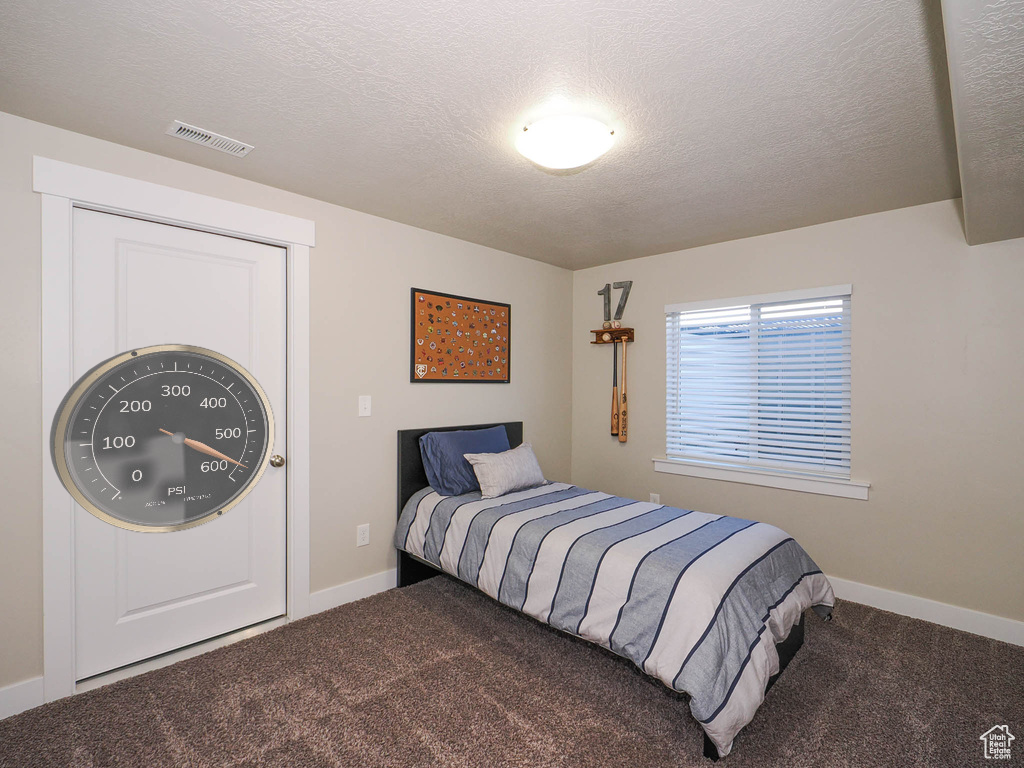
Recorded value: {"value": 570, "unit": "psi"}
